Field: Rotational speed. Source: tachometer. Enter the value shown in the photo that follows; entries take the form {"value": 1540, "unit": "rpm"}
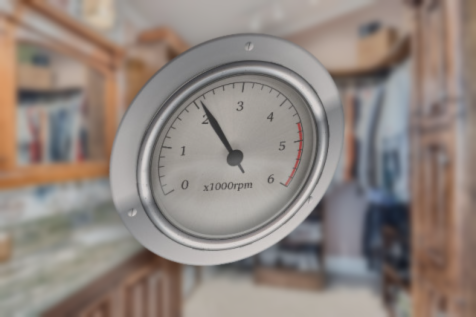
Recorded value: {"value": 2100, "unit": "rpm"}
